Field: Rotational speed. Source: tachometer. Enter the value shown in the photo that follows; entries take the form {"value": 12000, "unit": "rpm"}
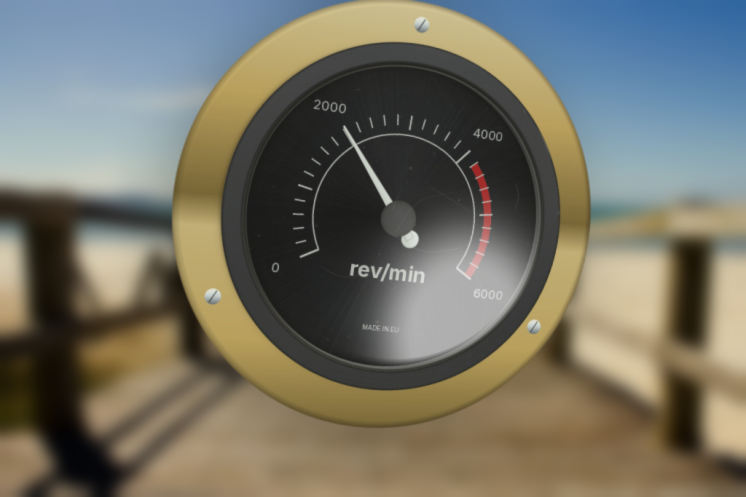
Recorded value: {"value": 2000, "unit": "rpm"}
